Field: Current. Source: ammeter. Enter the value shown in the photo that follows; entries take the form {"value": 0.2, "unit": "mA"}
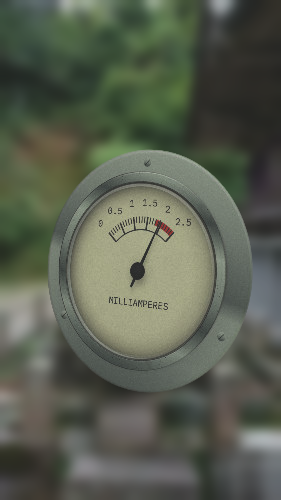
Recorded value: {"value": 2, "unit": "mA"}
